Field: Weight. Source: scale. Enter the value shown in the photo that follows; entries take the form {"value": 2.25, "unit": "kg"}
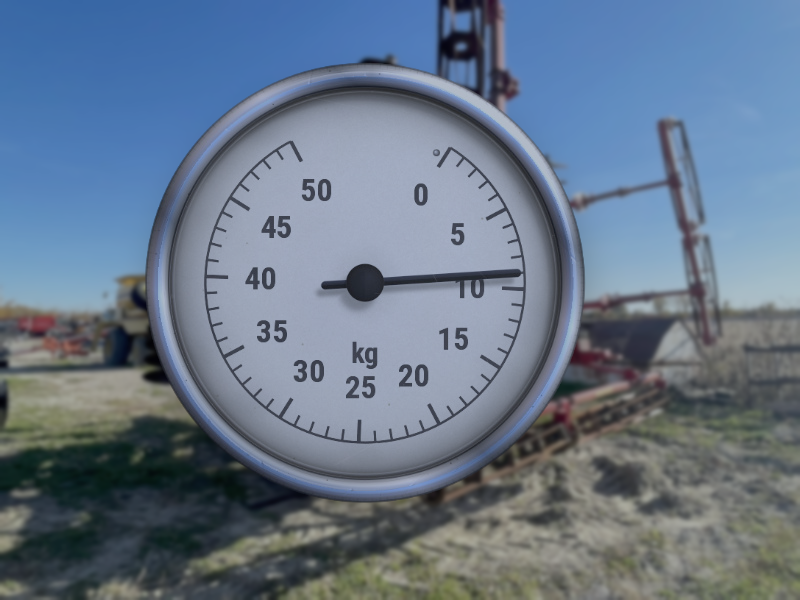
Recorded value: {"value": 9, "unit": "kg"}
